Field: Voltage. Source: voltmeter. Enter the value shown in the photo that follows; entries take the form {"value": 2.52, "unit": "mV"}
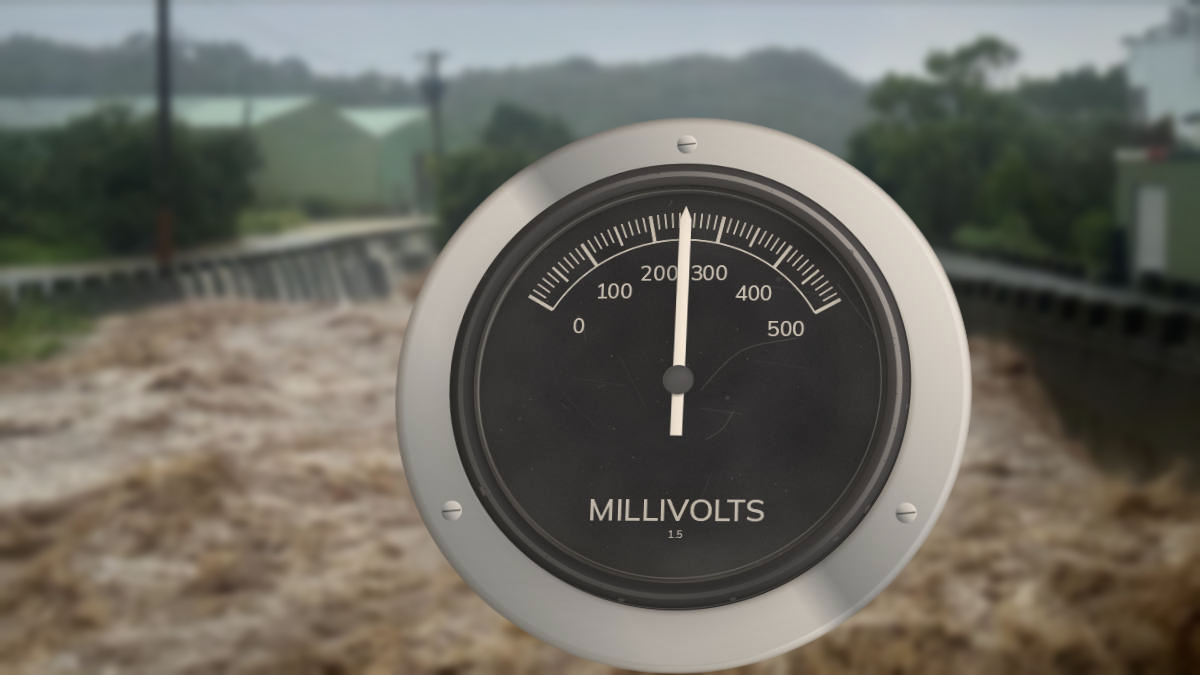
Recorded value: {"value": 250, "unit": "mV"}
